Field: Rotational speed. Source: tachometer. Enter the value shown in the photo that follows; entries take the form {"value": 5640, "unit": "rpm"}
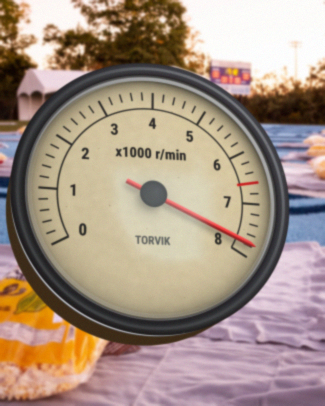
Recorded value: {"value": 7800, "unit": "rpm"}
